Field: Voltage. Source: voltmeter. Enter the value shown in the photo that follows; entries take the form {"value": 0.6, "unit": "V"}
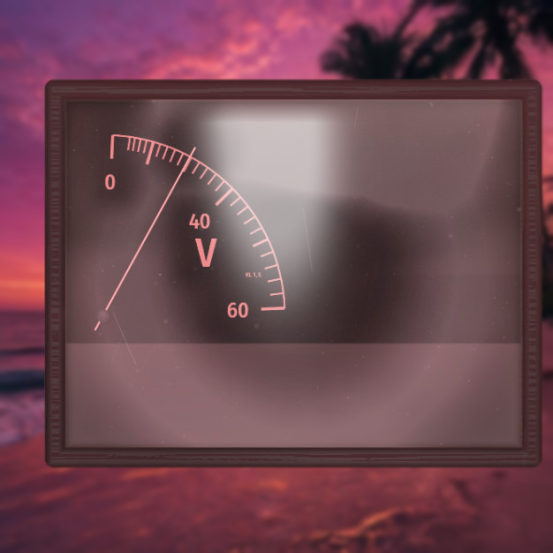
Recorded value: {"value": 30, "unit": "V"}
